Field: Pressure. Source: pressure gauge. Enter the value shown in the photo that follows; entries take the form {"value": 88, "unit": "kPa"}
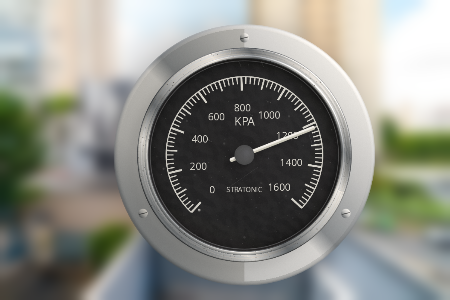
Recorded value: {"value": 1220, "unit": "kPa"}
